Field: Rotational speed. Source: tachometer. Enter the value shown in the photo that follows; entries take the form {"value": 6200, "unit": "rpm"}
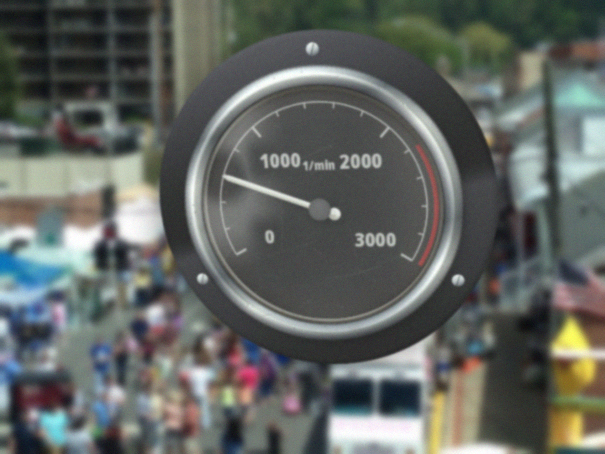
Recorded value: {"value": 600, "unit": "rpm"}
